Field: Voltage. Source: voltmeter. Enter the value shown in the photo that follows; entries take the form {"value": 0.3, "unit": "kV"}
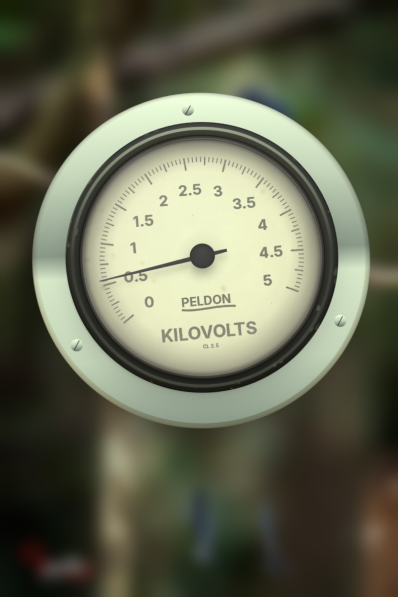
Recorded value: {"value": 0.55, "unit": "kV"}
